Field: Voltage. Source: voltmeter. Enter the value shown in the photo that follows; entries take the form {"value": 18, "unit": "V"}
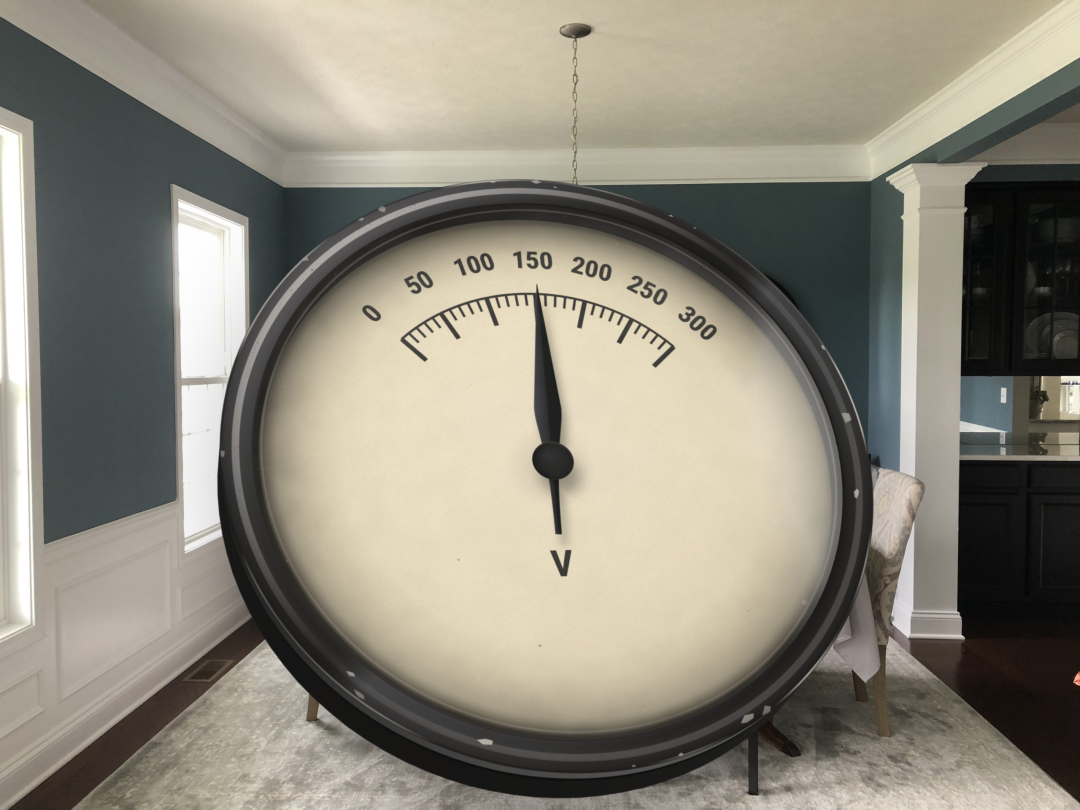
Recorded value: {"value": 150, "unit": "V"}
